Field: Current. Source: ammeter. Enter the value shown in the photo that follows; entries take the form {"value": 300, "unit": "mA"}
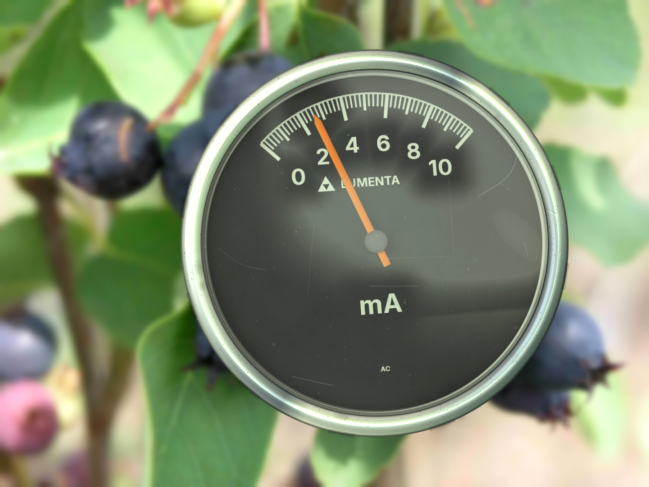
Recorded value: {"value": 2.6, "unit": "mA"}
